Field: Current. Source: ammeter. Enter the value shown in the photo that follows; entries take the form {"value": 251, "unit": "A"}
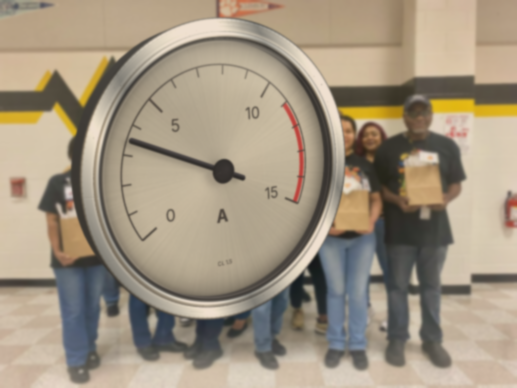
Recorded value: {"value": 3.5, "unit": "A"}
